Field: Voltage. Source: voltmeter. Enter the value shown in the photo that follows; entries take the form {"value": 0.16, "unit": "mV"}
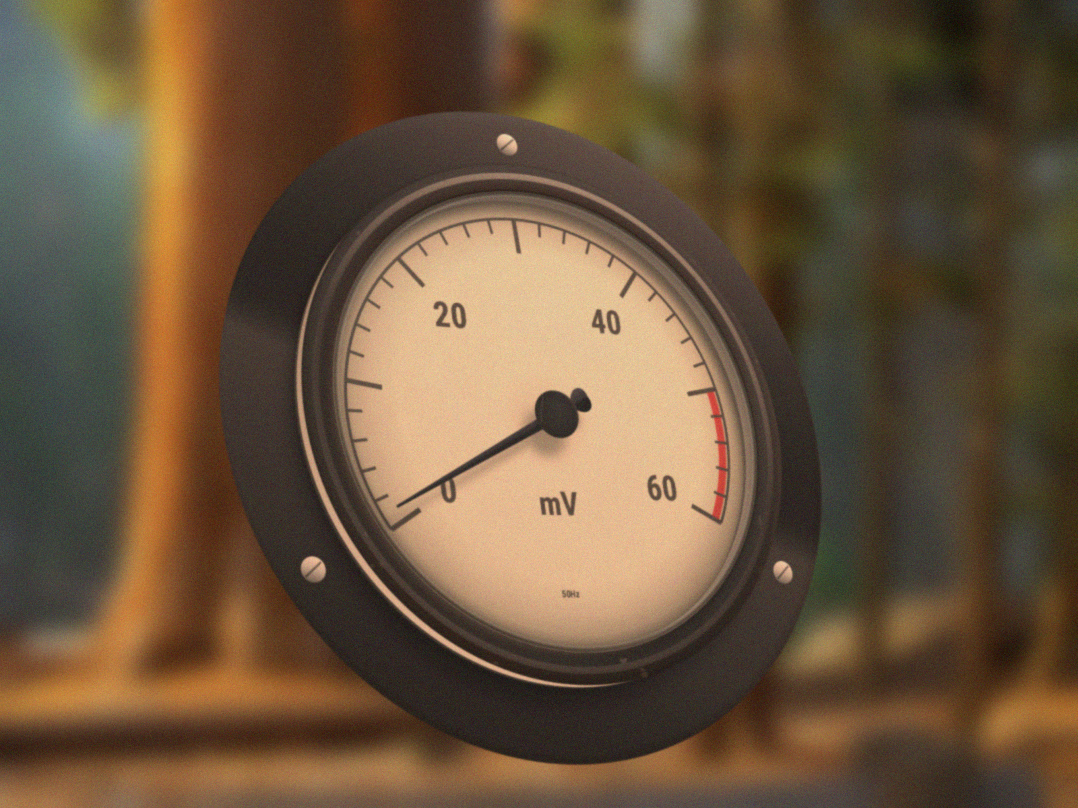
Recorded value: {"value": 1, "unit": "mV"}
